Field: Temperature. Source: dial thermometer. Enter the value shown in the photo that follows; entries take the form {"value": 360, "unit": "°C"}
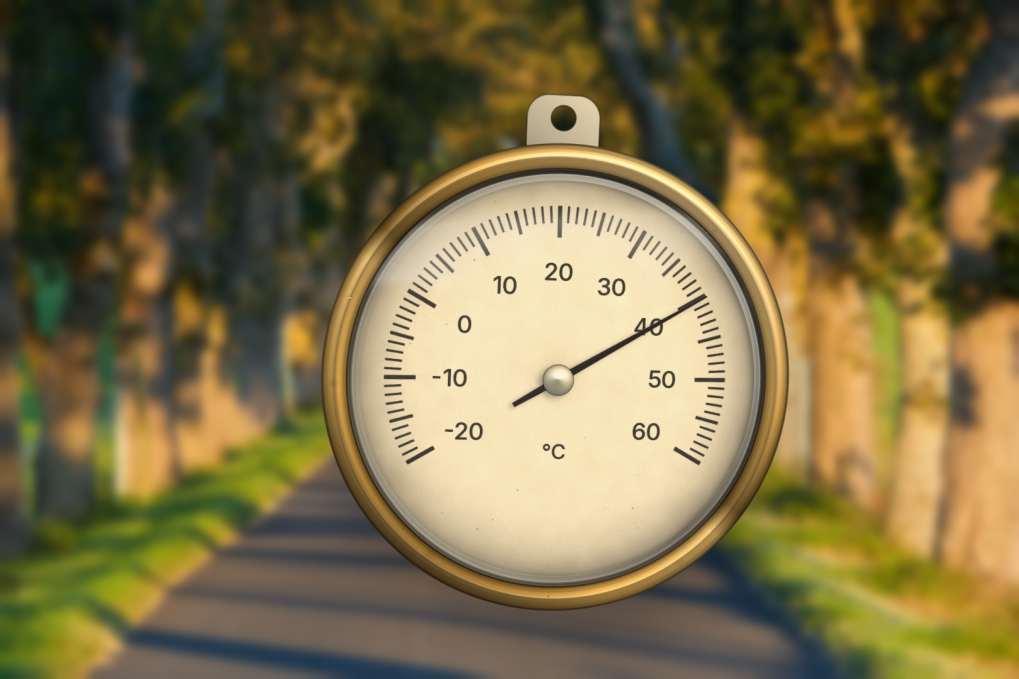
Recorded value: {"value": 40, "unit": "°C"}
